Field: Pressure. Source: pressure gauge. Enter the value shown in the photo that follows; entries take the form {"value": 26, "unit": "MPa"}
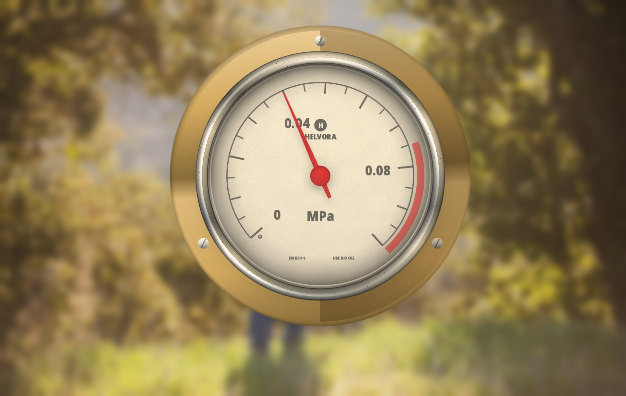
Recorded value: {"value": 0.04, "unit": "MPa"}
